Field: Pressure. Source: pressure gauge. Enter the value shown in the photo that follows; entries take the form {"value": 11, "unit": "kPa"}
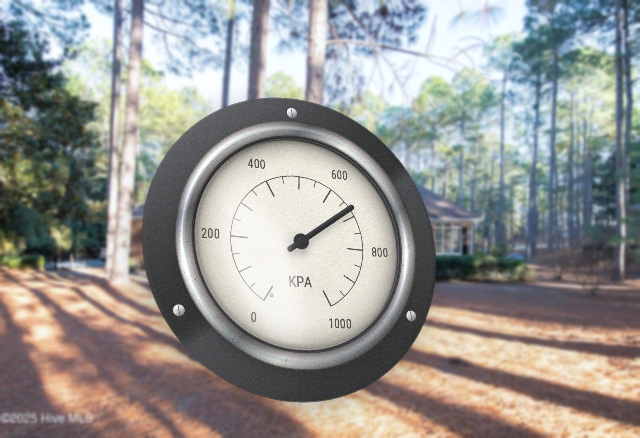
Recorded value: {"value": 675, "unit": "kPa"}
